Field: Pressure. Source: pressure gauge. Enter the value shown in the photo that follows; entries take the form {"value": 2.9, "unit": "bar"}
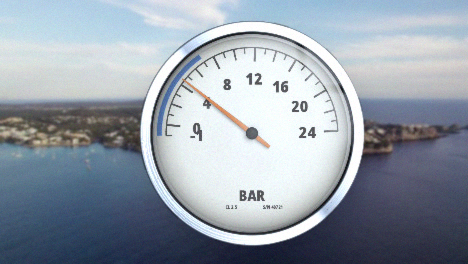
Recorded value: {"value": 4.5, "unit": "bar"}
